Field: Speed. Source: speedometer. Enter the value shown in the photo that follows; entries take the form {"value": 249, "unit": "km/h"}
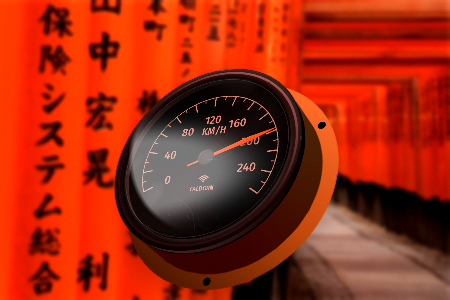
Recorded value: {"value": 200, "unit": "km/h"}
